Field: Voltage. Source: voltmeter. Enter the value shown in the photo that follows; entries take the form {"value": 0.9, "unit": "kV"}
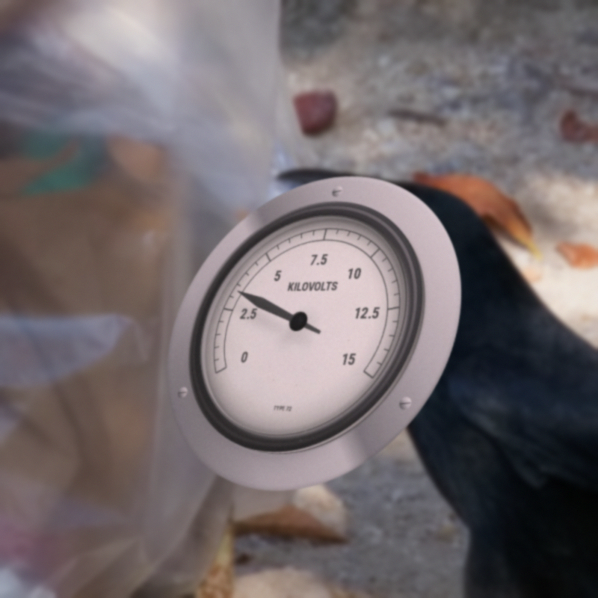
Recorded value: {"value": 3.25, "unit": "kV"}
